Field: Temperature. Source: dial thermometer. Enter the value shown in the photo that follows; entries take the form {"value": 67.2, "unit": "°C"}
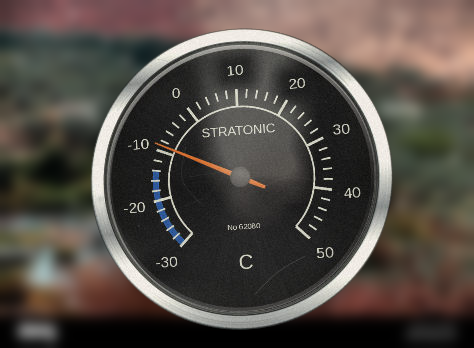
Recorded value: {"value": -9, "unit": "°C"}
